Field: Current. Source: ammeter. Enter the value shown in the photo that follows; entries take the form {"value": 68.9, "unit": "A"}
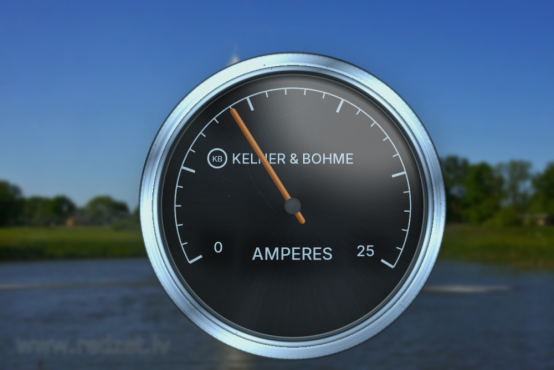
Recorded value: {"value": 9, "unit": "A"}
